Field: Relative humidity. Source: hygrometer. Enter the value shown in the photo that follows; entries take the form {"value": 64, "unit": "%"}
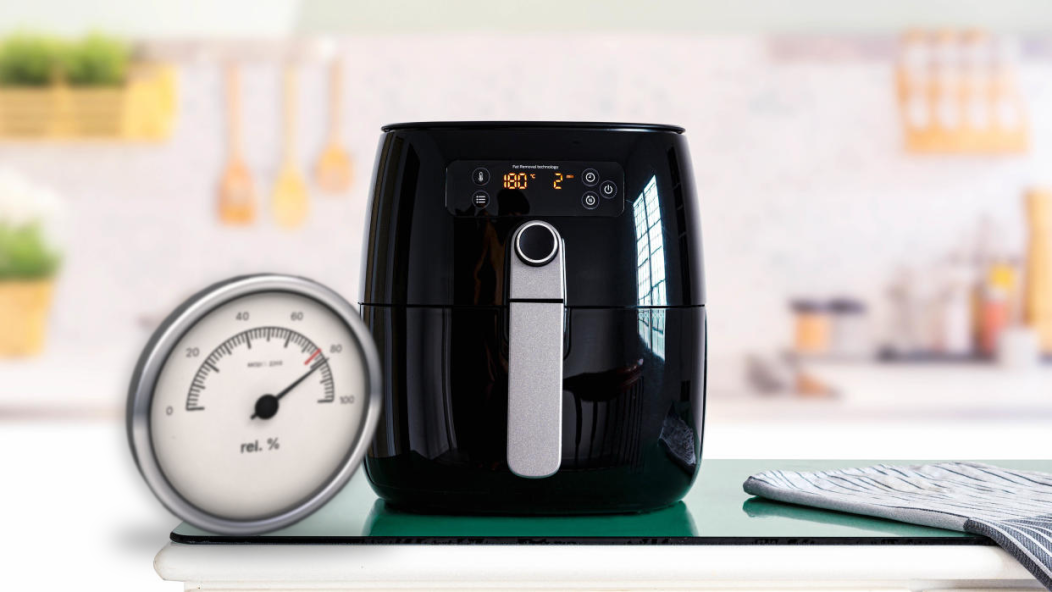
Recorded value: {"value": 80, "unit": "%"}
